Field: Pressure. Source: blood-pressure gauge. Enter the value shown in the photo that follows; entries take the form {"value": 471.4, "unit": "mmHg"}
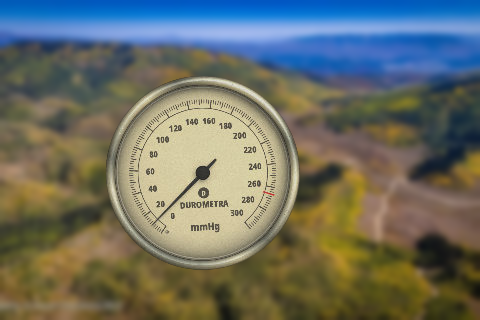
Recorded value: {"value": 10, "unit": "mmHg"}
